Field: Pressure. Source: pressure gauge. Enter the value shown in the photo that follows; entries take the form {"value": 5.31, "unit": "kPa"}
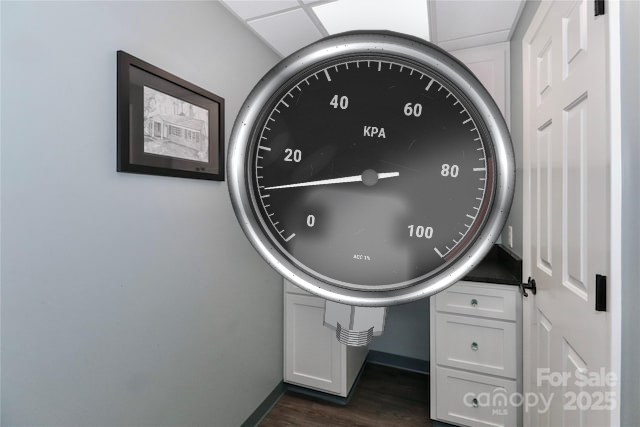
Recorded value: {"value": 12, "unit": "kPa"}
